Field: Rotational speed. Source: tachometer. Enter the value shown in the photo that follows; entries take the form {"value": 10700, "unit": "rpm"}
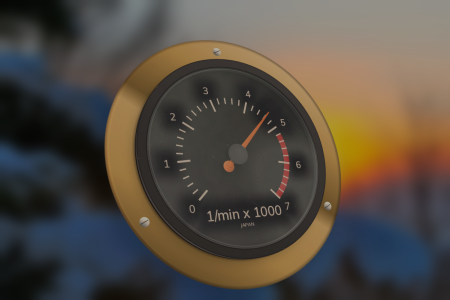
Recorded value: {"value": 4600, "unit": "rpm"}
